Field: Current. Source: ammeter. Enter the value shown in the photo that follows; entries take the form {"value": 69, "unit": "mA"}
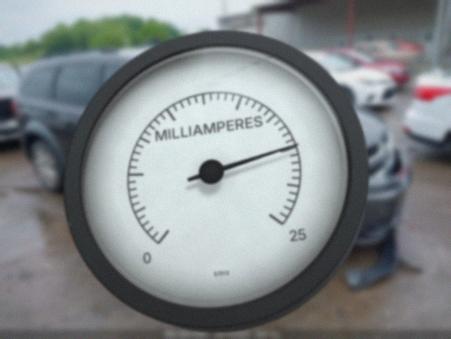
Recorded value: {"value": 20, "unit": "mA"}
